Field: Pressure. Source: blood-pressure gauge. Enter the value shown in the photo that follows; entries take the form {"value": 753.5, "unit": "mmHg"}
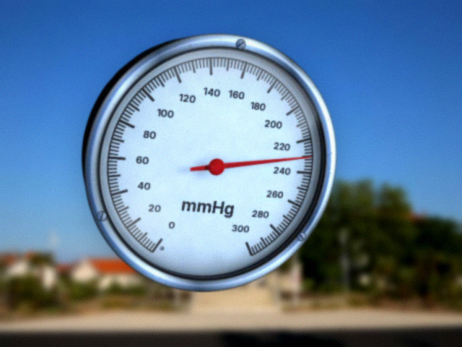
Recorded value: {"value": 230, "unit": "mmHg"}
